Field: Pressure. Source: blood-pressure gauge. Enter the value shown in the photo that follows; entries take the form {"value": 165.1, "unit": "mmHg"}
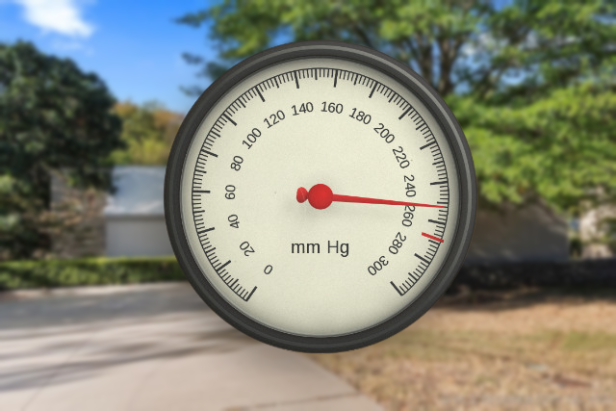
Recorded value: {"value": 252, "unit": "mmHg"}
